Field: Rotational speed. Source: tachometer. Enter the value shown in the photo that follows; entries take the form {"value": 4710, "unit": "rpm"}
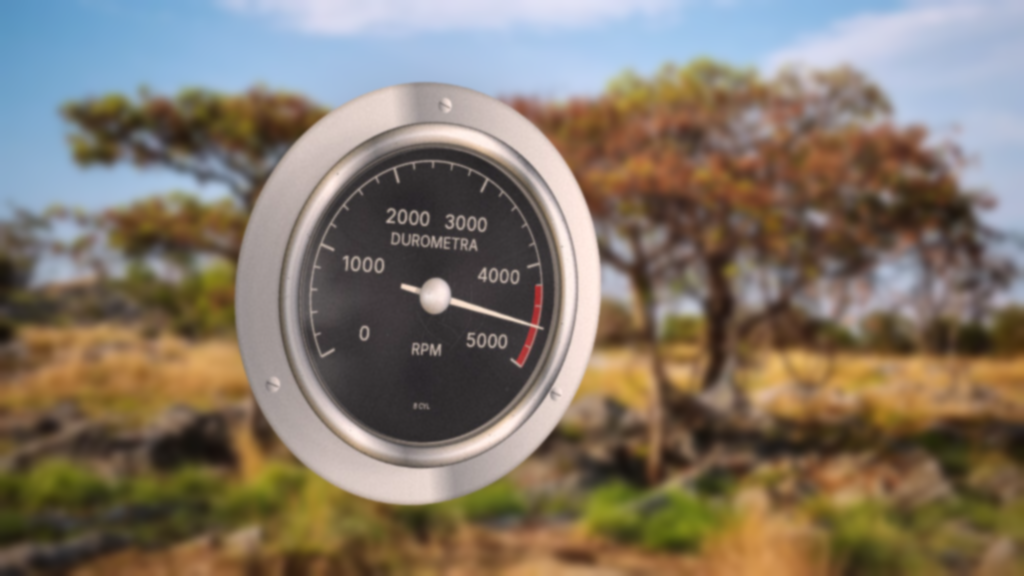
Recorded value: {"value": 4600, "unit": "rpm"}
